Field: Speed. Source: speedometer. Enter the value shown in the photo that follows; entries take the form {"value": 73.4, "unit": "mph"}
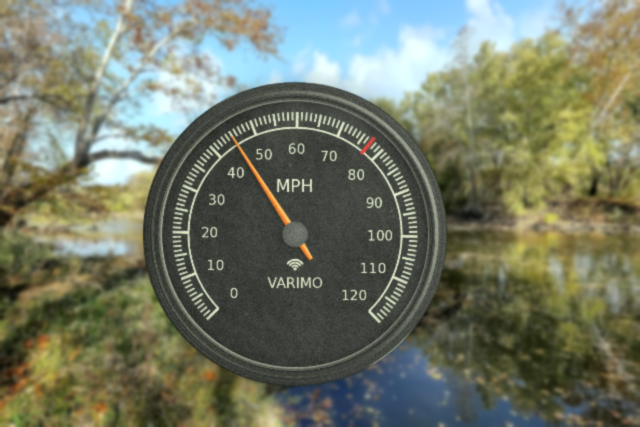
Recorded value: {"value": 45, "unit": "mph"}
